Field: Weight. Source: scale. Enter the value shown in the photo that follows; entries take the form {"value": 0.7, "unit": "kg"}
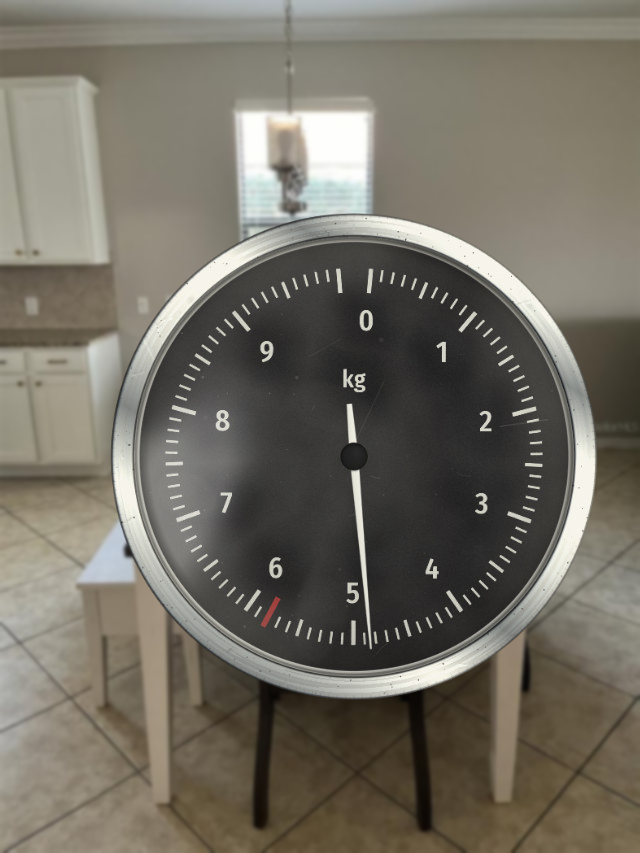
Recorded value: {"value": 4.85, "unit": "kg"}
